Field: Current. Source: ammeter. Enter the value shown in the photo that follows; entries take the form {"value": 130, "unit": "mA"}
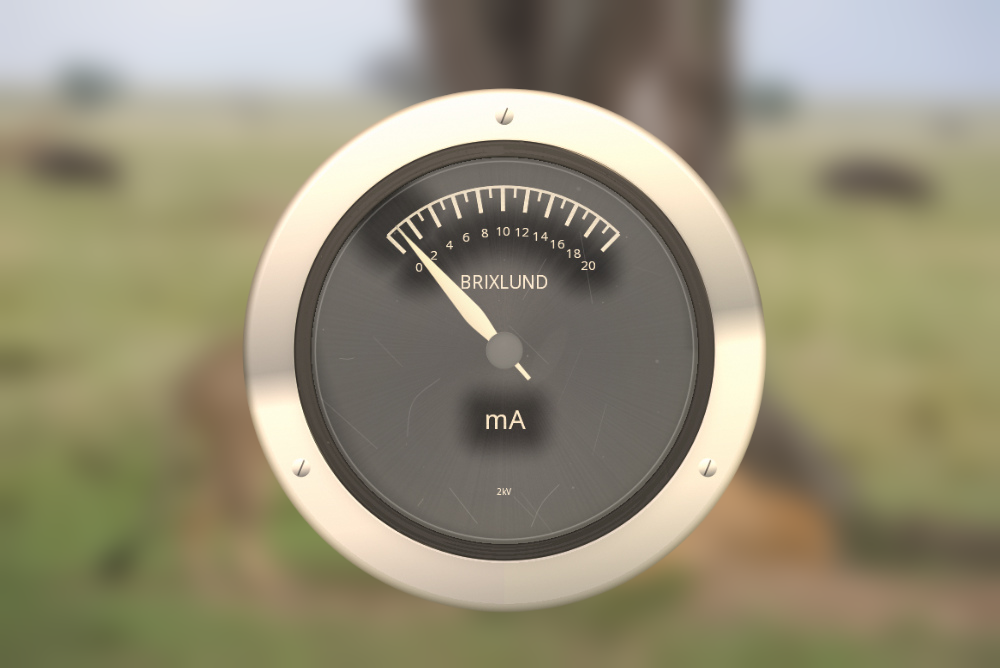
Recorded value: {"value": 1, "unit": "mA"}
